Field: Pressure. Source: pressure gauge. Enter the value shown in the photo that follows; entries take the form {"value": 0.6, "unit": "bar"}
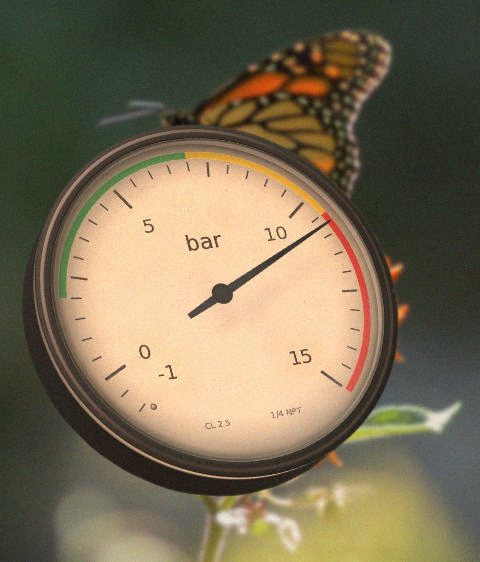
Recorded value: {"value": 10.75, "unit": "bar"}
